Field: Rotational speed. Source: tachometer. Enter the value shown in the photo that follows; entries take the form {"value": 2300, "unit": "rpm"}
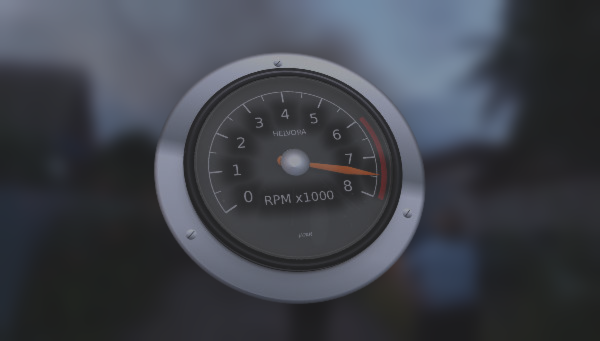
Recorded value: {"value": 7500, "unit": "rpm"}
